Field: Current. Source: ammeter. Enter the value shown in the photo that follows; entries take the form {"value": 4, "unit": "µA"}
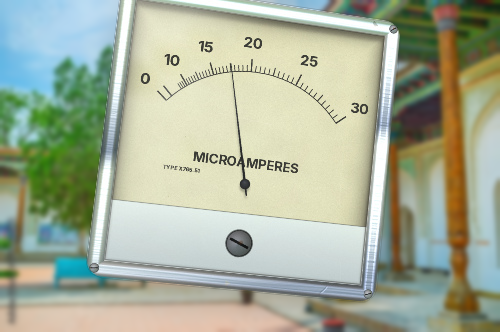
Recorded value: {"value": 17.5, "unit": "µA"}
